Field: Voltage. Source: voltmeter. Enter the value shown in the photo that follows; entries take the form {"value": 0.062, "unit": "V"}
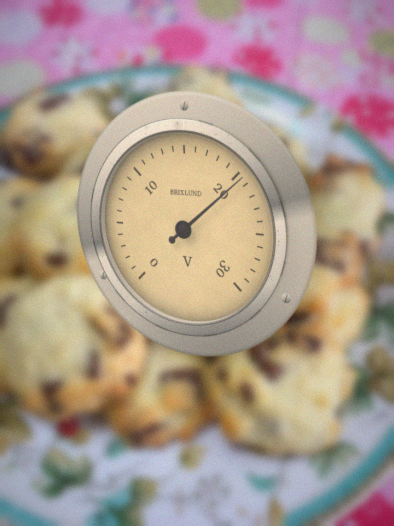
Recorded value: {"value": 20.5, "unit": "V"}
